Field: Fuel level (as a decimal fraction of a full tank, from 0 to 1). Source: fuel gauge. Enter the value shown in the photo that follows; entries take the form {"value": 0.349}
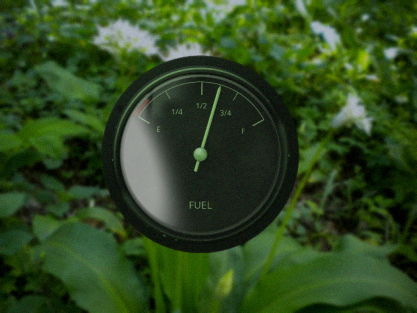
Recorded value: {"value": 0.625}
